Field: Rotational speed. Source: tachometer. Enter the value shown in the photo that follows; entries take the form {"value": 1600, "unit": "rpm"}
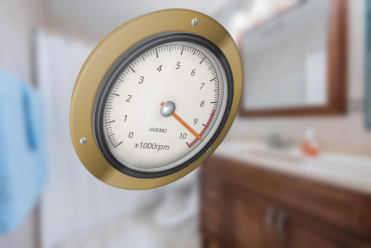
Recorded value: {"value": 9500, "unit": "rpm"}
